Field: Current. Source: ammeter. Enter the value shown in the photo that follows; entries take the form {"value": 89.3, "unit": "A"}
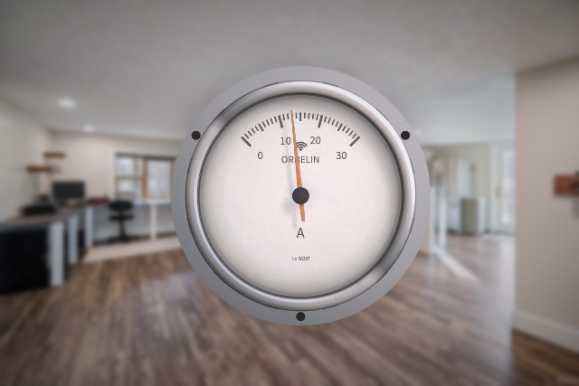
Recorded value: {"value": 13, "unit": "A"}
